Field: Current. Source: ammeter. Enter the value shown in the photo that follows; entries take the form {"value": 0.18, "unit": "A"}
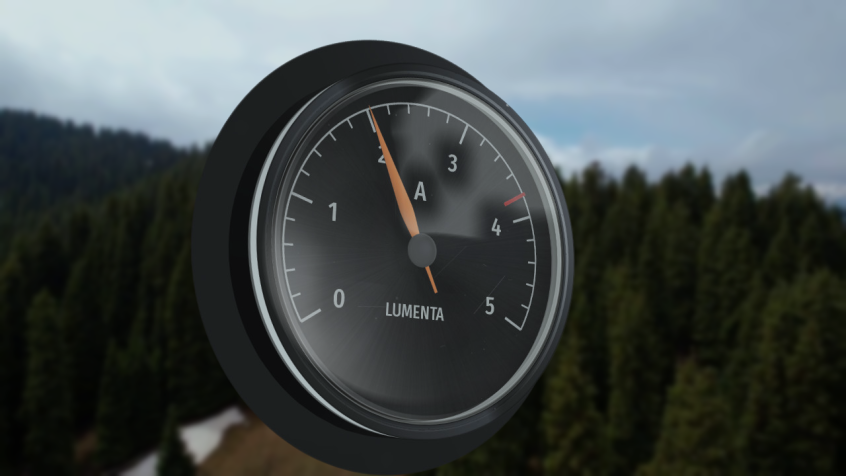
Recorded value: {"value": 2, "unit": "A"}
